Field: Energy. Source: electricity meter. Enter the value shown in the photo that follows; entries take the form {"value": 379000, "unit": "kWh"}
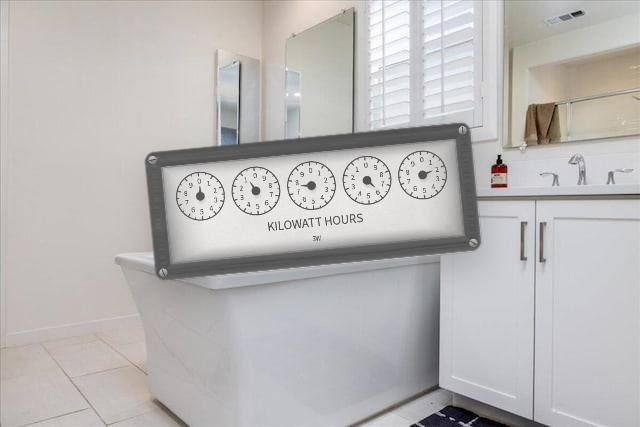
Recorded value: {"value": 762, "unit": "kWh"}
